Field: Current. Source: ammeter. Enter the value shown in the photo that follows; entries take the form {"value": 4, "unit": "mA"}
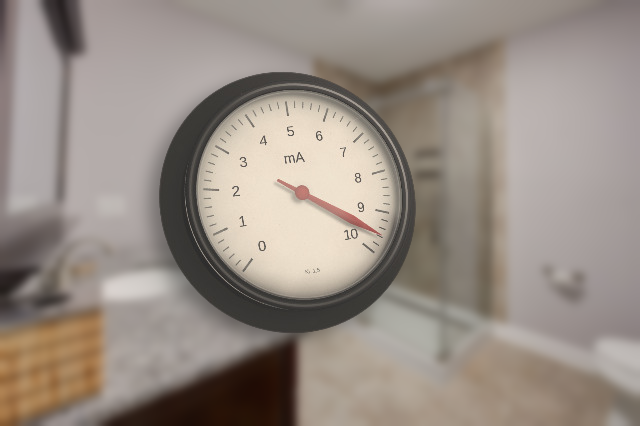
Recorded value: {"value": 9.6, "unit": "mA"}
